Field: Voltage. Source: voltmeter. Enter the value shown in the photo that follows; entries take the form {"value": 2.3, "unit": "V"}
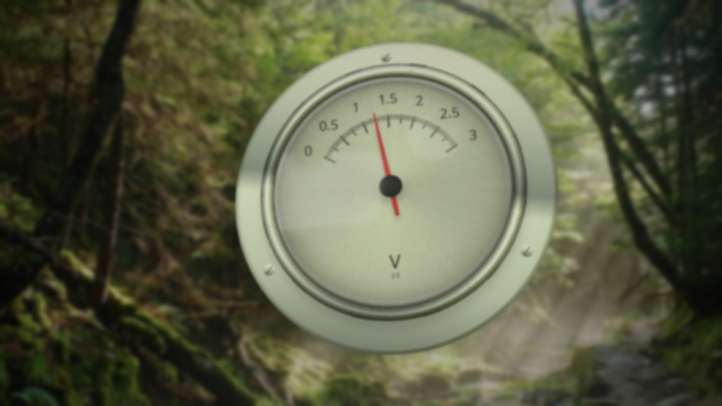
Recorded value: {"value": 1.25, "unit": "V"}
